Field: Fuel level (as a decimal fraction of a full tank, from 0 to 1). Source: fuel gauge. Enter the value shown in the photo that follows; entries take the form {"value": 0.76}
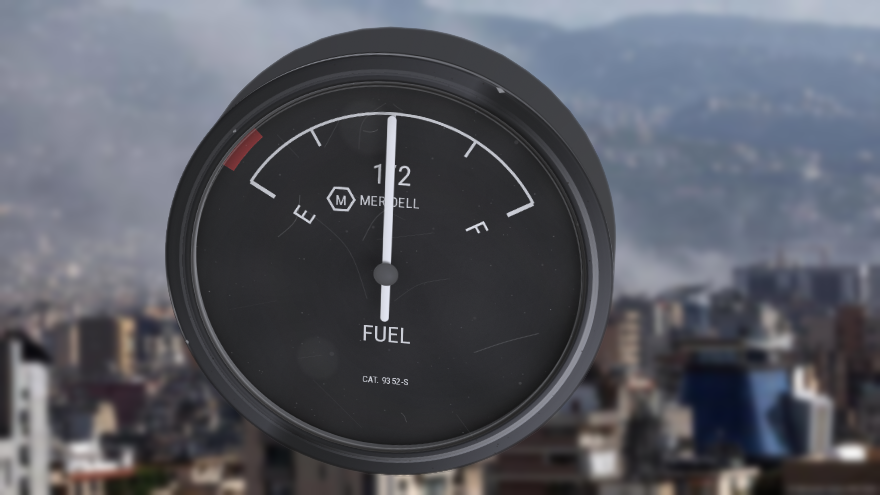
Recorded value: {"value": 0.5}
